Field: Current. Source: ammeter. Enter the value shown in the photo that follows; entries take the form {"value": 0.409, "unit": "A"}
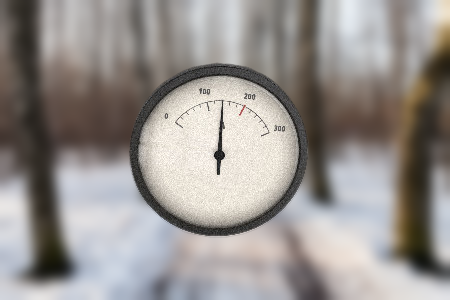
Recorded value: {"value": 140, "unit": "A"}
